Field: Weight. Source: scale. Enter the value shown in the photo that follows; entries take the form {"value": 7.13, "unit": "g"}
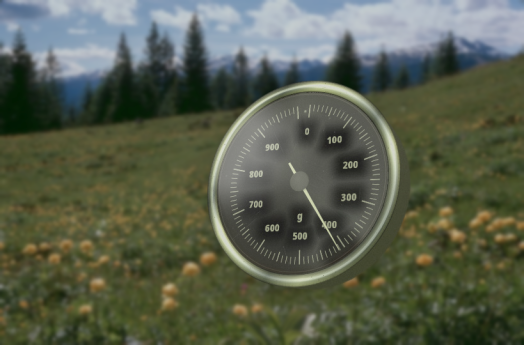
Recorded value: {"value": 410, "unit": "g"}
